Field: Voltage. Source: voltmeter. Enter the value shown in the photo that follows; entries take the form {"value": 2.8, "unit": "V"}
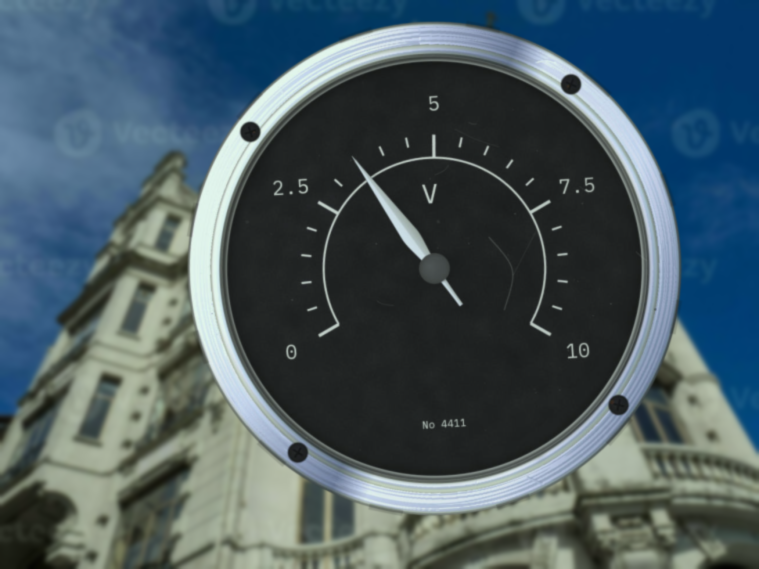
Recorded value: {"value": 3.5, "unit": "V"}
